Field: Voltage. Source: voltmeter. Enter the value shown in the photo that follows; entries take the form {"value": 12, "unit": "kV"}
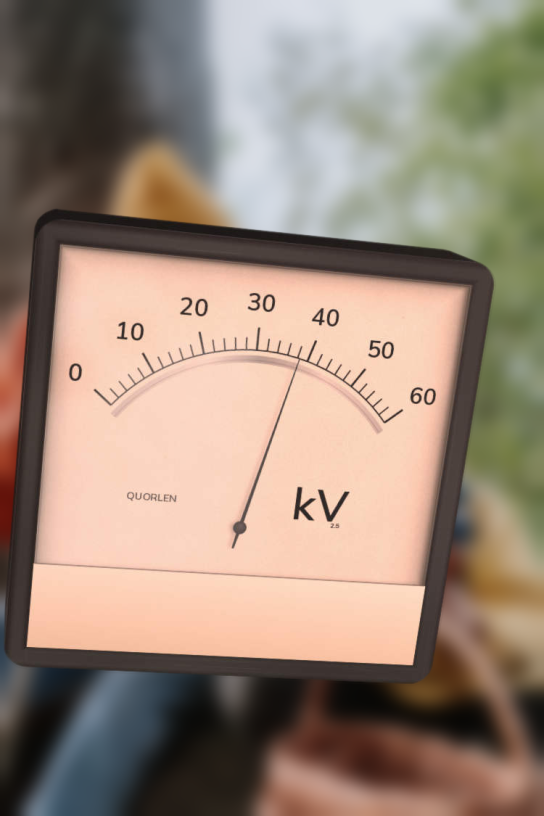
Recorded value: {"value": 38, "unit": "kV"}
